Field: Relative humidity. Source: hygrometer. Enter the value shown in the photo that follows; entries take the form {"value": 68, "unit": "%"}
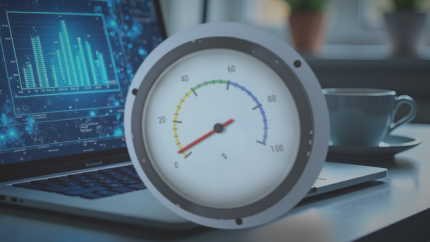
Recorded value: {"value": 4, "unit": "%"}
